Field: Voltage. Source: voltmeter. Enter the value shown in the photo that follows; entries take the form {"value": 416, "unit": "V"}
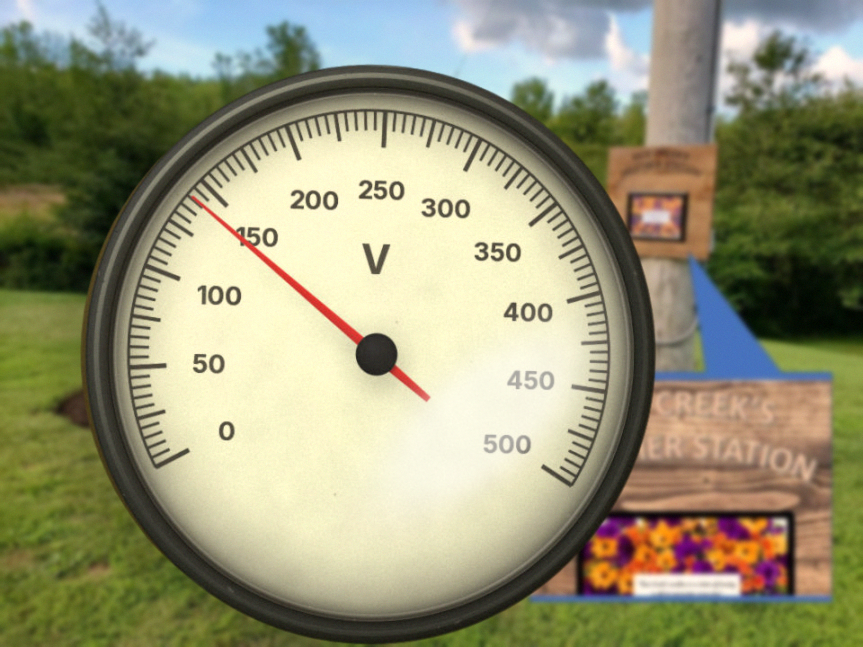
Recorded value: {"value": 140, "unit": "V"}
